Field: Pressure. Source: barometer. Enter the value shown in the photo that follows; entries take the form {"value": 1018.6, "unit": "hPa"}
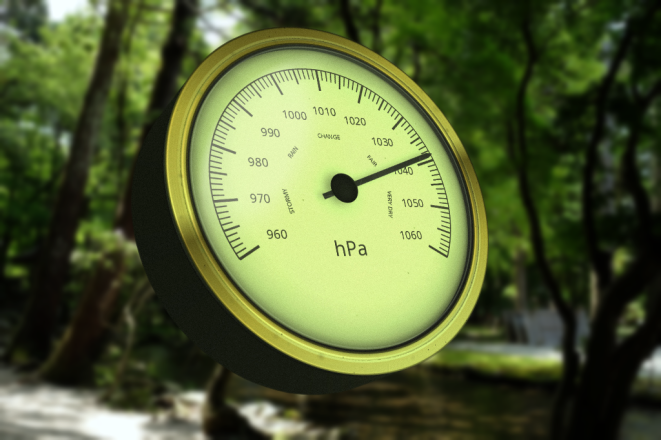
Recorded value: {"value": 1039, "unit": "hPa"}
